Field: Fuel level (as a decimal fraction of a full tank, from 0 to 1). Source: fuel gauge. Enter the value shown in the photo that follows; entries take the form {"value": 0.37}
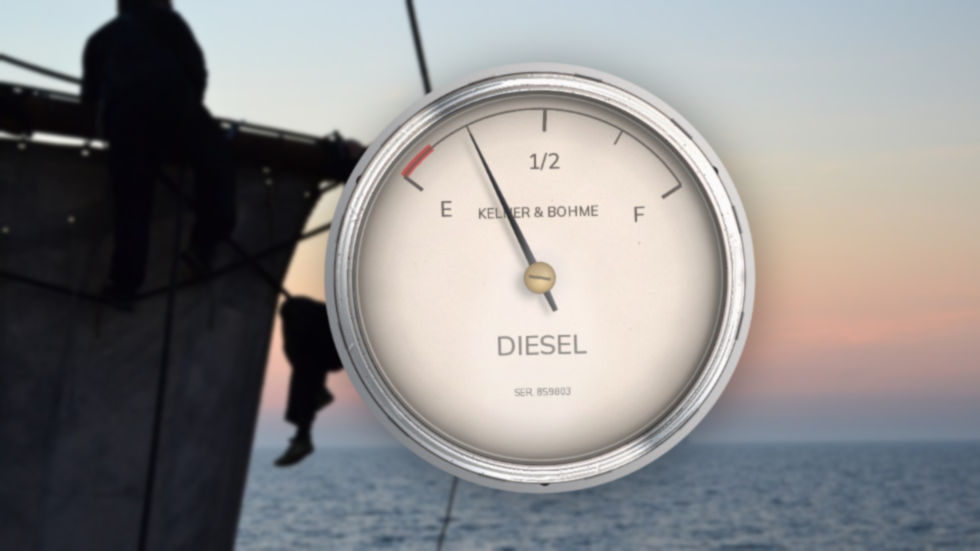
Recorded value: {"value": 0.25}
